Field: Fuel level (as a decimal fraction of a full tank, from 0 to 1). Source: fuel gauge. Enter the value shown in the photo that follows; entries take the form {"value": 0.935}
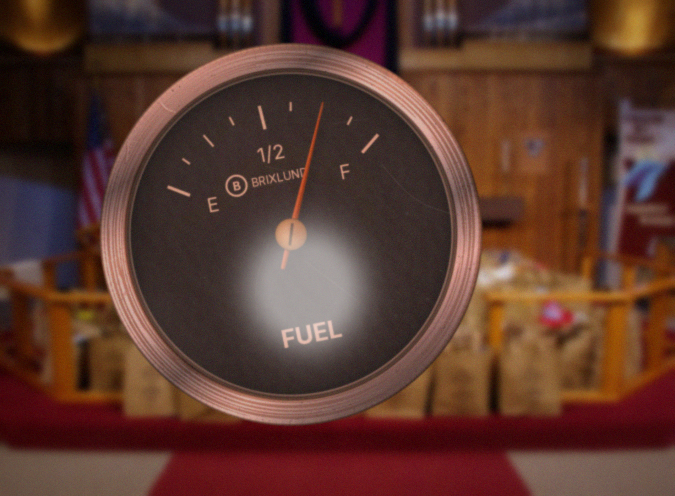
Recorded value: {"value": 0.75}
